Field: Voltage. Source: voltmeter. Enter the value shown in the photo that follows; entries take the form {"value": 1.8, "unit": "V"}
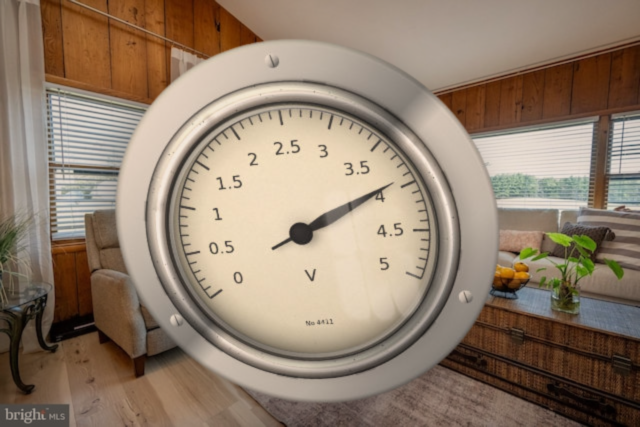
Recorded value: {"value": 3.9, "unit": "V"}
